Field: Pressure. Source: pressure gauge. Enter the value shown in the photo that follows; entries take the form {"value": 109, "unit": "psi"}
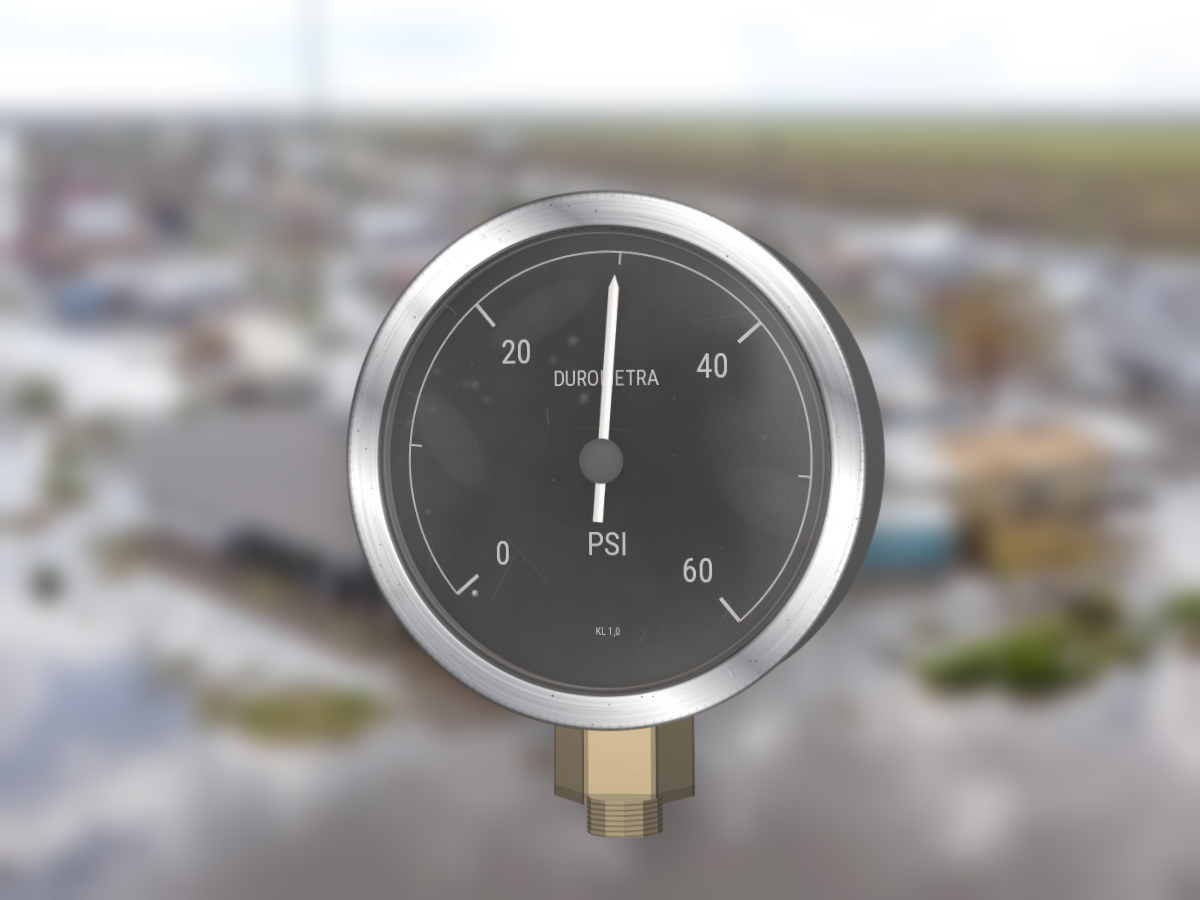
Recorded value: {"value": 30, "unit": "psi"}
